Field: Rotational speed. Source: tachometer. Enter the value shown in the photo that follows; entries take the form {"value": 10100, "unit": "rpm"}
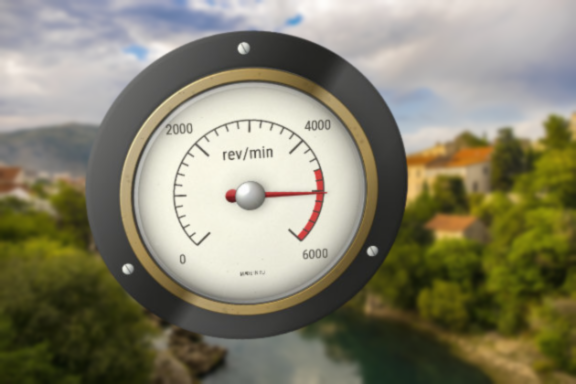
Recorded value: {"value": 5000, "unit": "rpm"}
